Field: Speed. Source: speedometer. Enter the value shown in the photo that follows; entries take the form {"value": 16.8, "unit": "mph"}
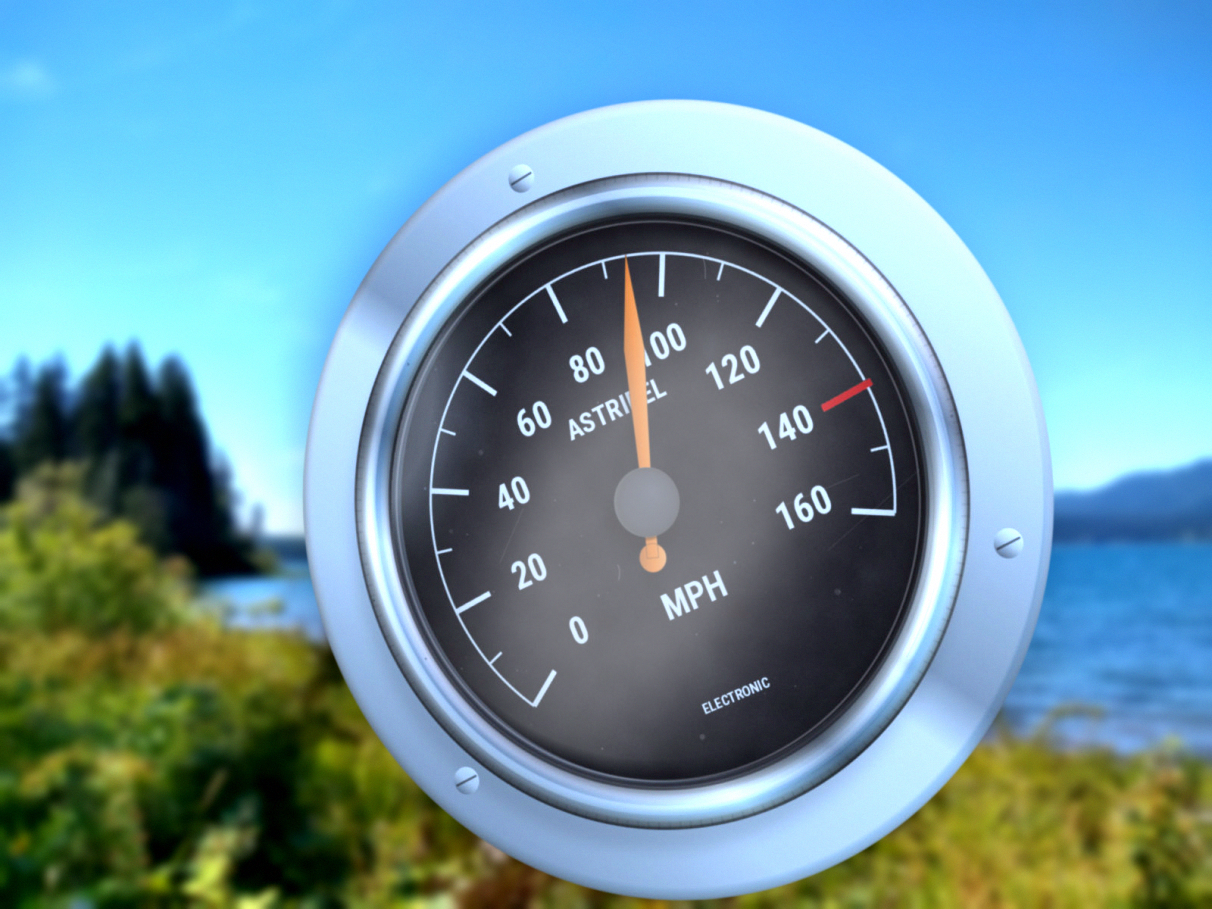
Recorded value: {"value": 95, "unit": "mph"}
